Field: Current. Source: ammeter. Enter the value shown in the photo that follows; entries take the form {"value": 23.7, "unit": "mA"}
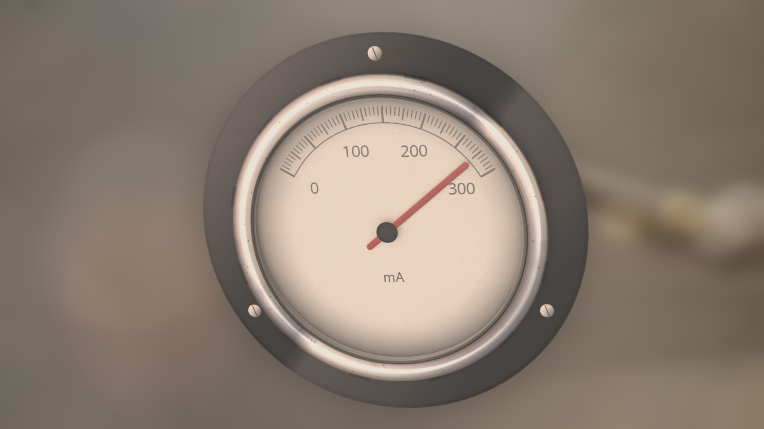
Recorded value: {"value": 275, "unit": "mA"}
